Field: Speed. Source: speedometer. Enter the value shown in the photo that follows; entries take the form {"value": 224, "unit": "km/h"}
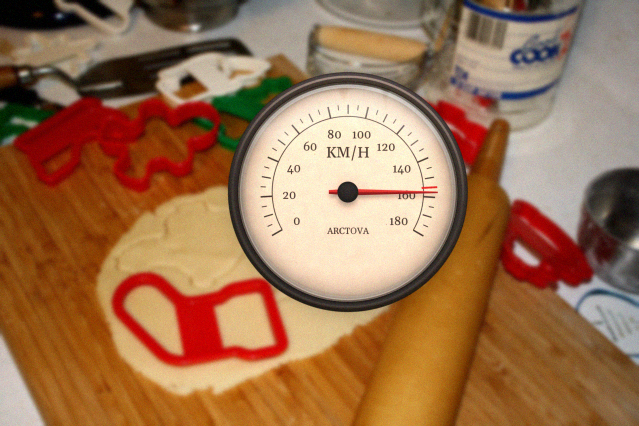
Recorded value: {"value": 157.5, "unit": "km/h"}
